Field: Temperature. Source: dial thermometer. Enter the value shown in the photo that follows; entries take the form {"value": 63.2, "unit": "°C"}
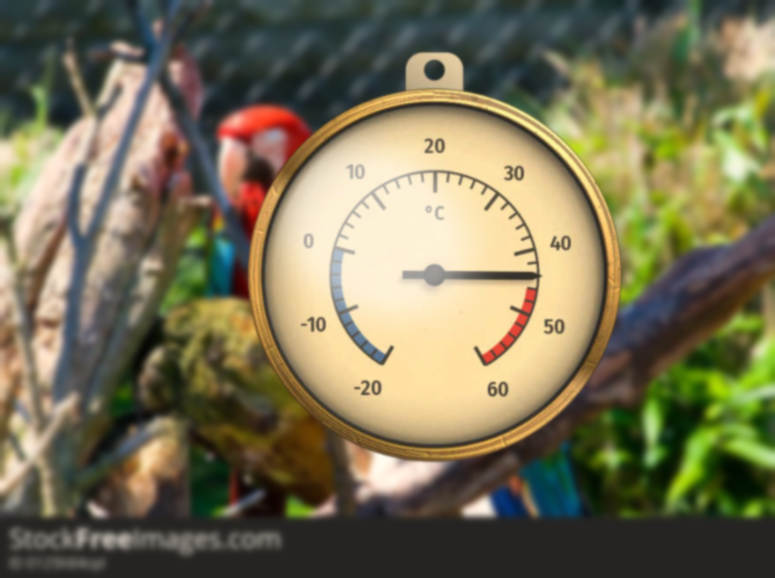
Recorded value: {"value": 44, "unit": "°C"}
